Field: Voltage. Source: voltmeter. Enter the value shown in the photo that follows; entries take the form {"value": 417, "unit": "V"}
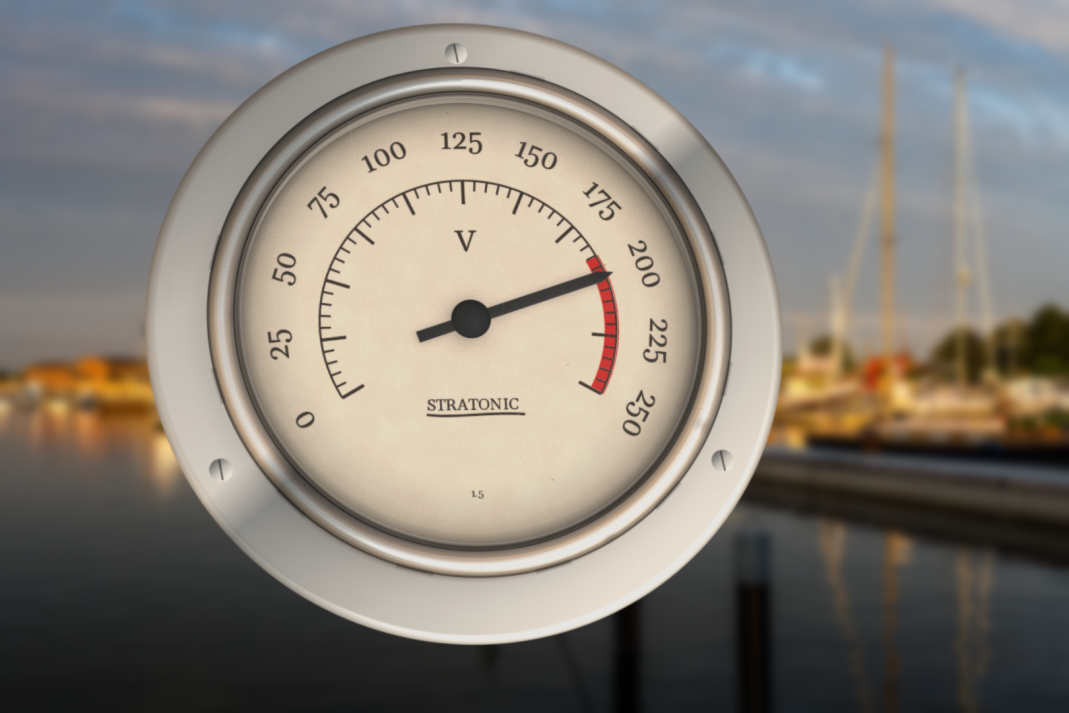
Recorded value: {"value": 200, "unit": "V"}
